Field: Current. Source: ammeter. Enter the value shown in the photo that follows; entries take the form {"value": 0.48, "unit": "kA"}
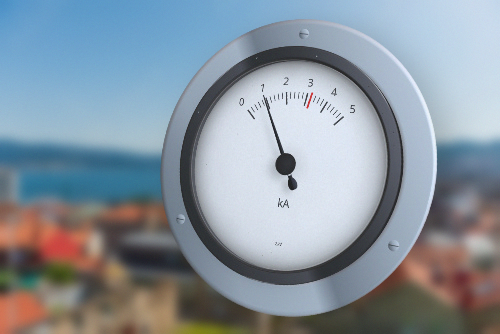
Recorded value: {"value": 1, "unit": "kA"}
